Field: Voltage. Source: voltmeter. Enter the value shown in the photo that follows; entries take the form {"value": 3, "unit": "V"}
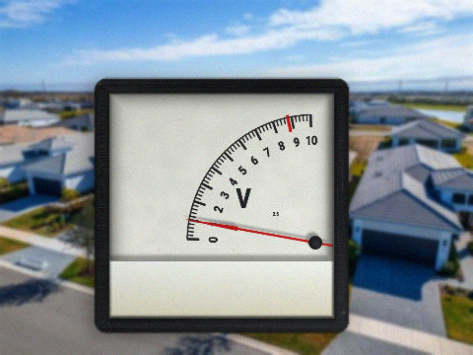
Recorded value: {"value": 1, "unit": "V"}
